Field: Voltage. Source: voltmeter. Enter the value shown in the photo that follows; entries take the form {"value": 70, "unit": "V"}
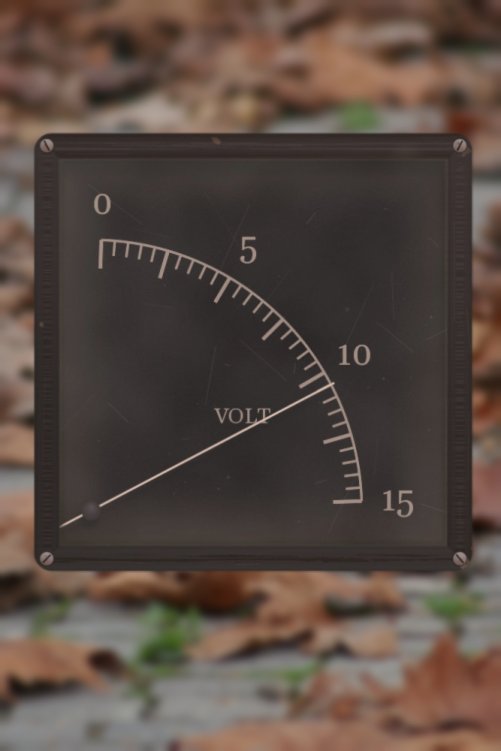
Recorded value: {"value": 10.5, "unit": "V"}
